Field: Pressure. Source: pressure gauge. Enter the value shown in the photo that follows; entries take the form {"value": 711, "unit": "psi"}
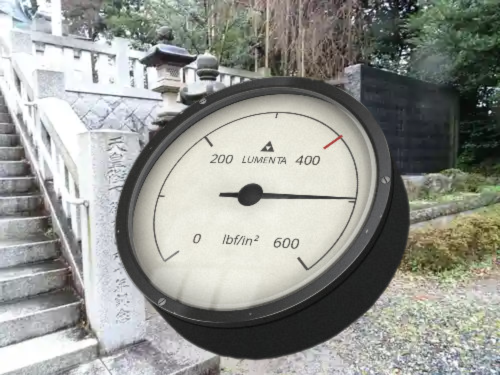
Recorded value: {"value": 500, "unit": "psi"}
